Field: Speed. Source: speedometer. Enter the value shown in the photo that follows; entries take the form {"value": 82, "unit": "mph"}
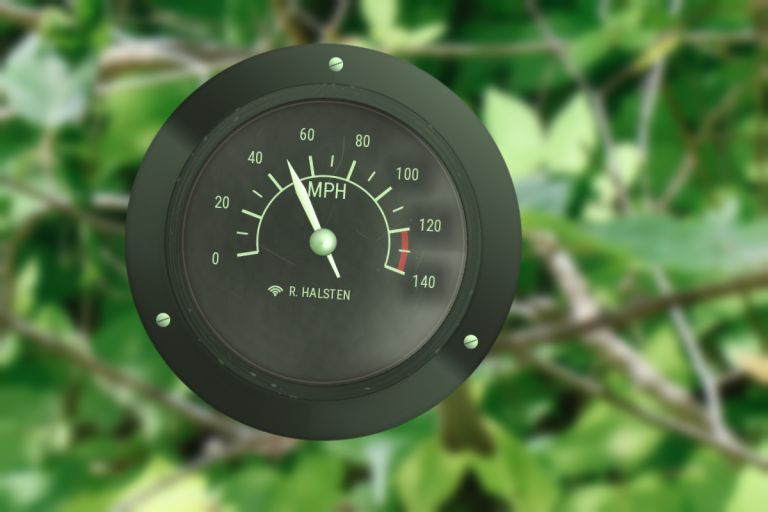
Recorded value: {"value": 50, "unit": "mph"}
